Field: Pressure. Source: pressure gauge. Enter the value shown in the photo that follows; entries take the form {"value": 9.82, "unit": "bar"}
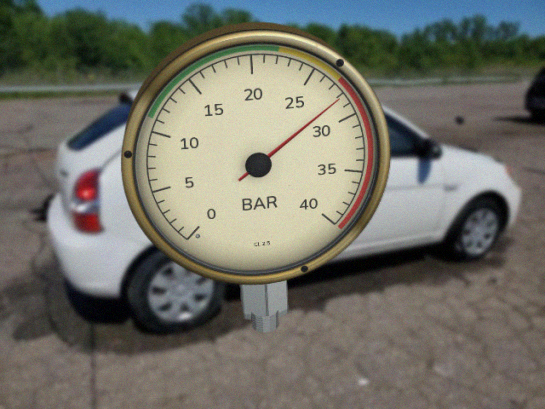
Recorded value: {"value": 28, "unit": "bar"}
